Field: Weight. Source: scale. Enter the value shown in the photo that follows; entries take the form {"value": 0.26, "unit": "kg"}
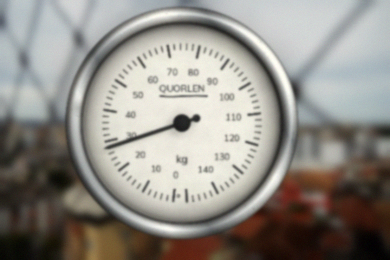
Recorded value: {"value": 28, "unit": "kg"}
